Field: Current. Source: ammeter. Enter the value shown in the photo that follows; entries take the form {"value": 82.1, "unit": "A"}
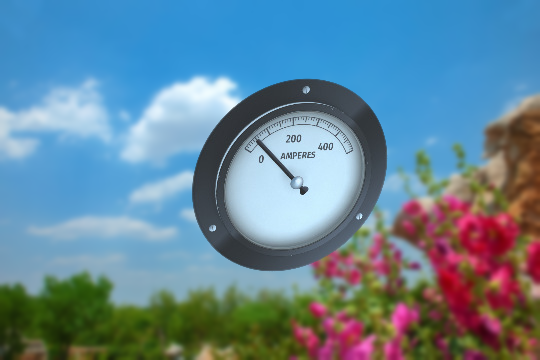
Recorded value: {"value": 50, "unit": "A"}
